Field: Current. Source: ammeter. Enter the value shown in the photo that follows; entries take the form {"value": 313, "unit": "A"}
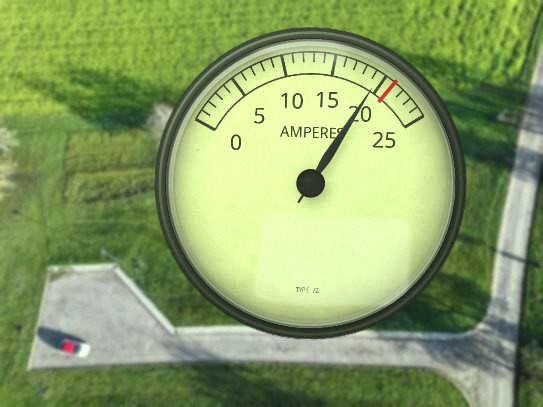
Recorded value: {"value": 19.5, "unit": "A"}
